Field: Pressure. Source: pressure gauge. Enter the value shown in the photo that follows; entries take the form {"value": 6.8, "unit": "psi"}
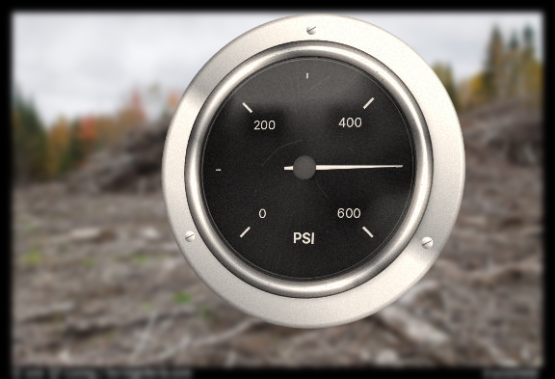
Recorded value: {"value": 500, "unit": "psi"}
